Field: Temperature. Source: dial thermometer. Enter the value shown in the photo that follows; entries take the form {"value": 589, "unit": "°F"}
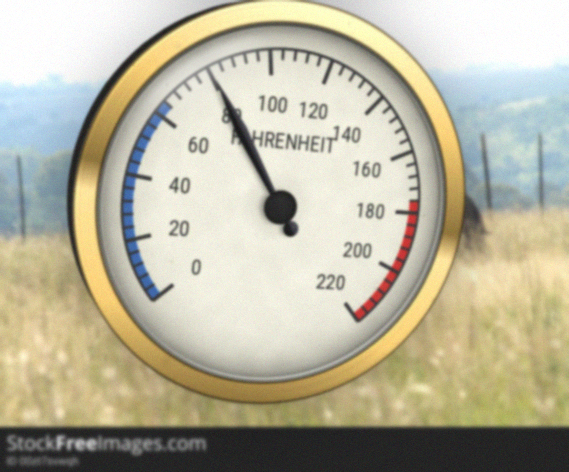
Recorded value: {"value": 80, "unit": "°F"}
